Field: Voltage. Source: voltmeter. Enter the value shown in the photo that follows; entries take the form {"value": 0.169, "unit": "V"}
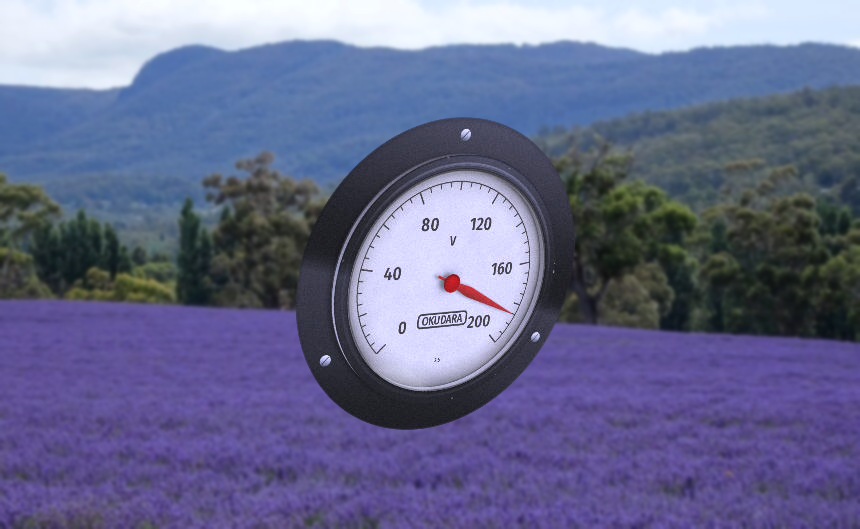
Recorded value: {"value": 185, "unit": "V"}
